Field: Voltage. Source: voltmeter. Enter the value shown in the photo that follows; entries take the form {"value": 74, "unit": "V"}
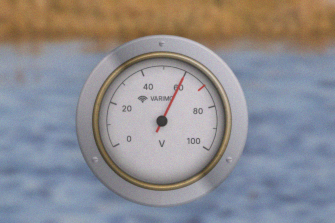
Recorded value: {"value": 60, "unit": "V"}
